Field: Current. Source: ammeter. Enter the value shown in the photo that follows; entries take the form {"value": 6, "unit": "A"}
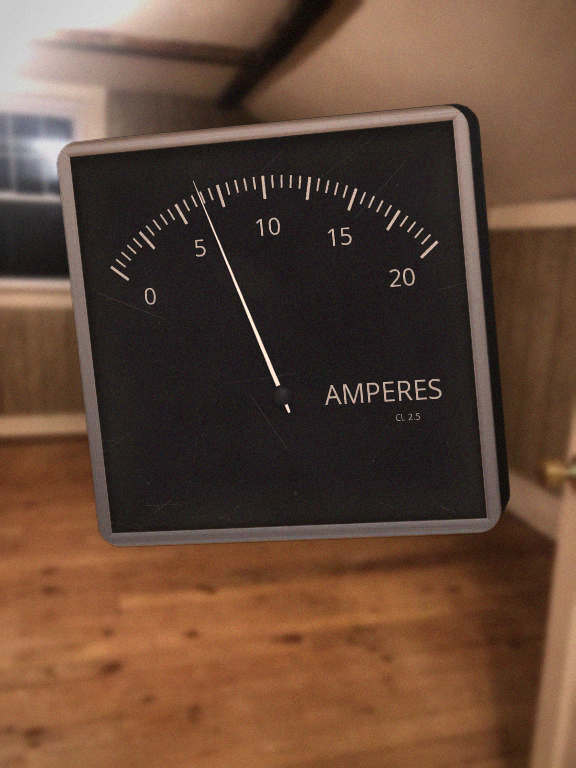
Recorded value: {"value": 6.5, "unit": "A"}
